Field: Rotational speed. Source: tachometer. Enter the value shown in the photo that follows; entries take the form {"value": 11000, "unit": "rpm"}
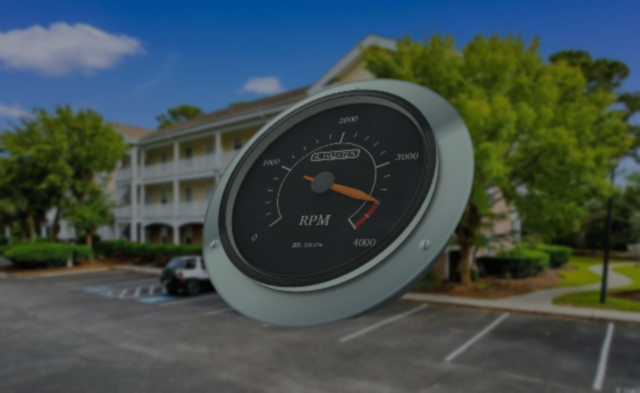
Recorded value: {"value": 3600, "unit": "rpm"}
